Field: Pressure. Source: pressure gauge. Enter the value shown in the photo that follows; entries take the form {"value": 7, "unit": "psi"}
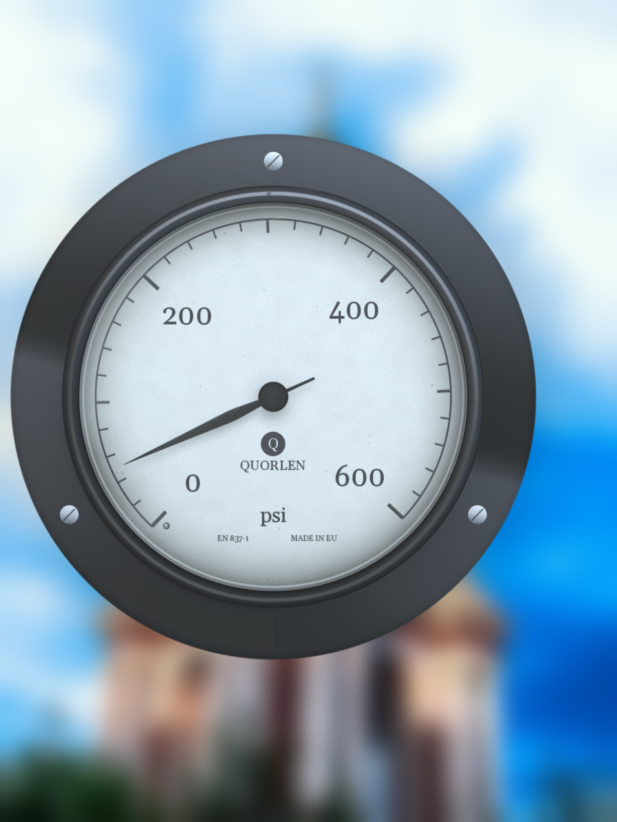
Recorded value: {"value": 50, "unit": "psi"}
